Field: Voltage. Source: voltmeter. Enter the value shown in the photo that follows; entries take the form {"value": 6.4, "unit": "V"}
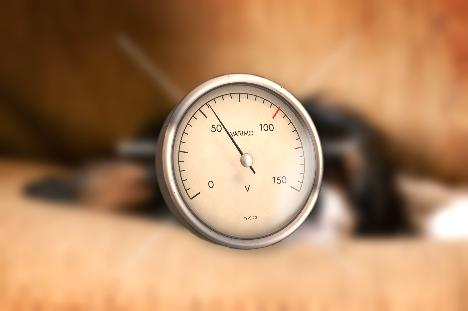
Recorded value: {"value": 55, "unit": "V"}
